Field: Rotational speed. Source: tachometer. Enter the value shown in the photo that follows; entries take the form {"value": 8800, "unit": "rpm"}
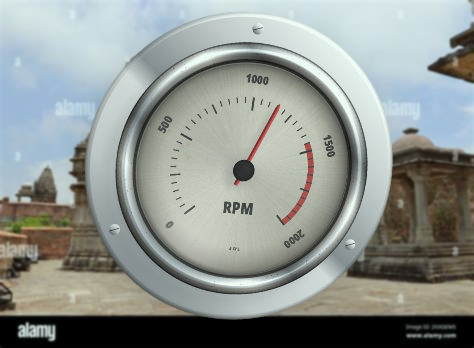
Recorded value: {"value": 1150, "unit": "rpm"}
